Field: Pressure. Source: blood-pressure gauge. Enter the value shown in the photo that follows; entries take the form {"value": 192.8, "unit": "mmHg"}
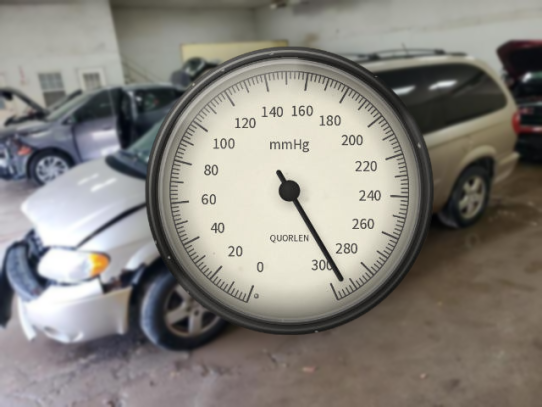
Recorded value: {"value": 294, "unit": "mmHg"}
